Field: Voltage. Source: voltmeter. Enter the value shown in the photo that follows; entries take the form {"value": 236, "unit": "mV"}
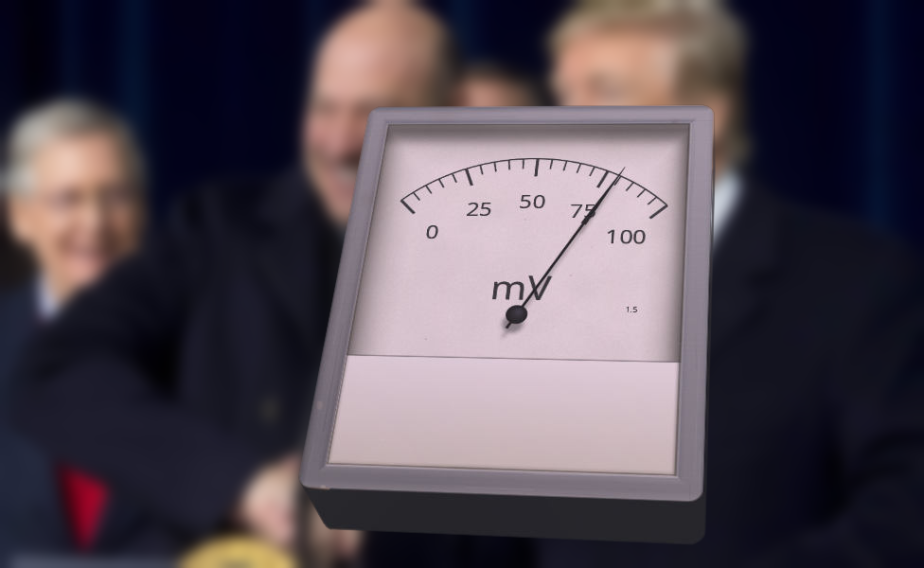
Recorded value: {"value": 80, "unit": "mV"}
